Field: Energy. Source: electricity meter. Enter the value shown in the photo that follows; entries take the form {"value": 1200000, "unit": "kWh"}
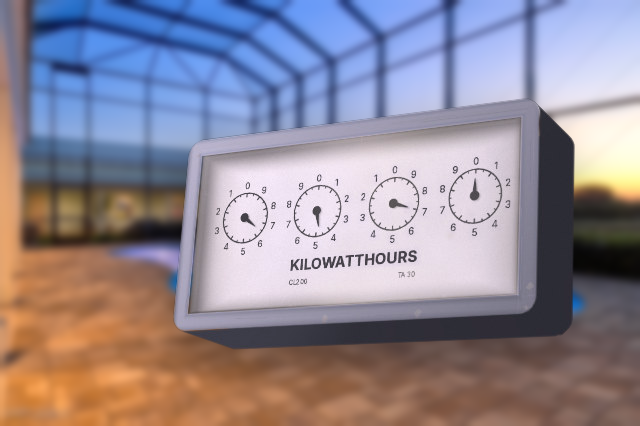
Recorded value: {"value": 6470, "unit": "kWh"}
